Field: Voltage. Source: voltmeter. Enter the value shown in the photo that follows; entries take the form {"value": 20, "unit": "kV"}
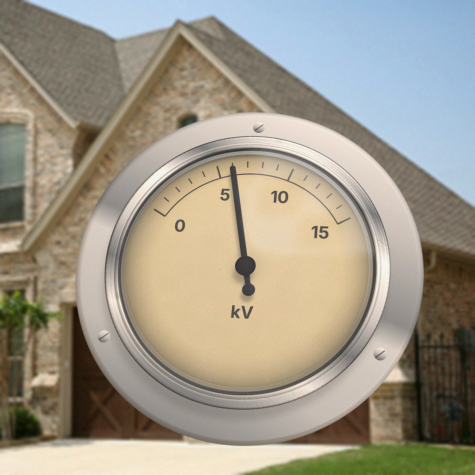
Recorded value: {"value": 6, "unit": "kV"}
